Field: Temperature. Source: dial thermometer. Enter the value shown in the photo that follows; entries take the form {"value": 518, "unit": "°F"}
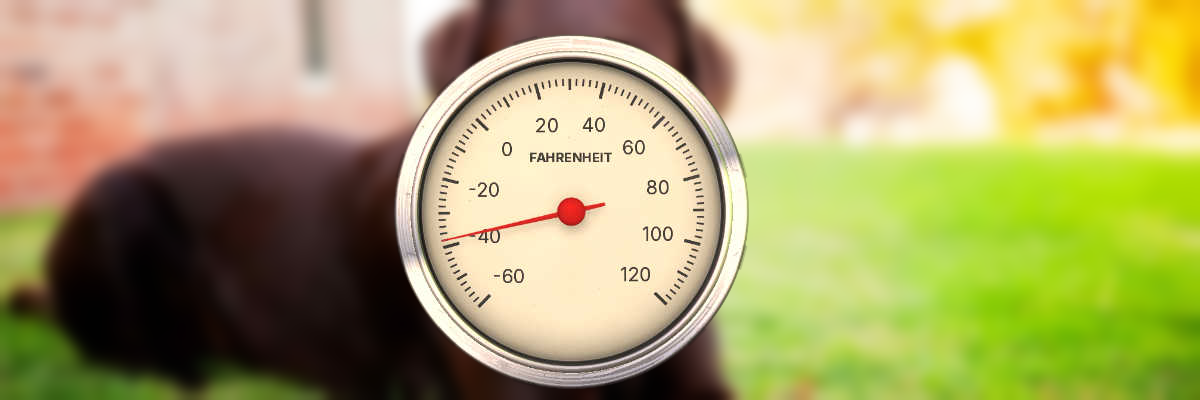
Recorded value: {"value": -38, "unit": "°F"}
